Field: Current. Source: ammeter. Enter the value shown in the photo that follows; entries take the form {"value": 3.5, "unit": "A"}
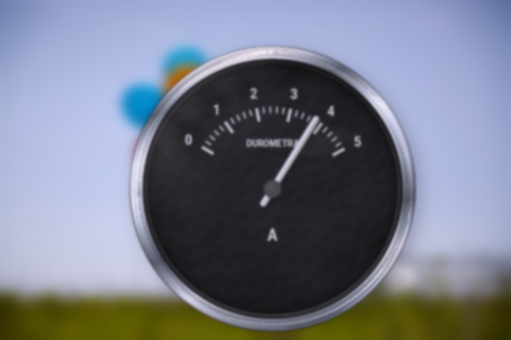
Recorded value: {"value": 3.8, "unit": "A"}
